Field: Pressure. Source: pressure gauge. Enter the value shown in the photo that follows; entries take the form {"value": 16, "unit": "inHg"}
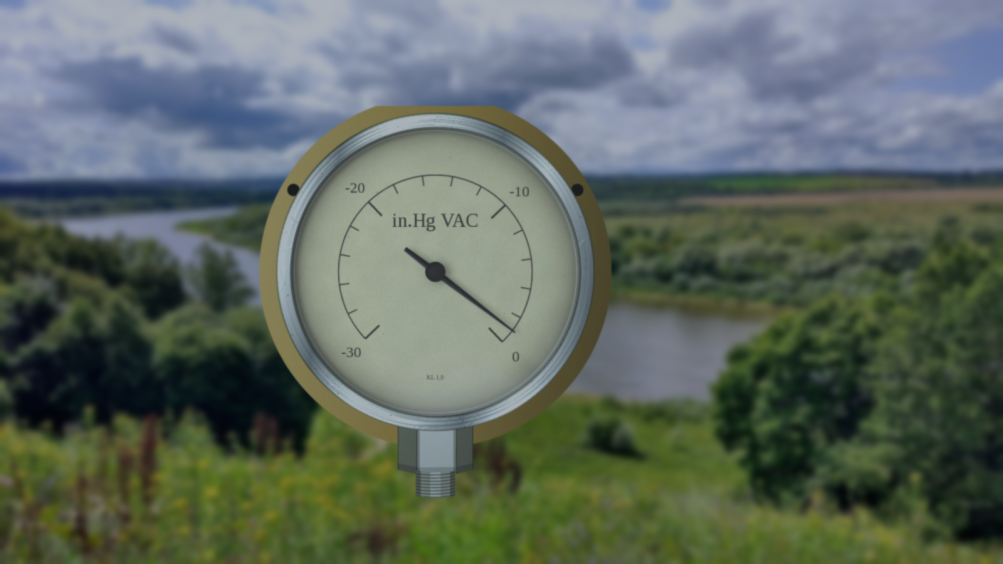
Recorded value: {"value": -1, "unit": "inHg"}
